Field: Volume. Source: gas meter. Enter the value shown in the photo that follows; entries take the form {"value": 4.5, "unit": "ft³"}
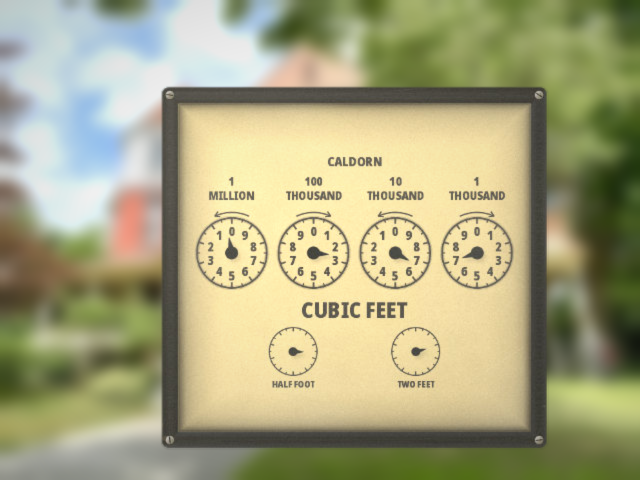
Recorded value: {"value": 26700, "unit": "ft³"}
